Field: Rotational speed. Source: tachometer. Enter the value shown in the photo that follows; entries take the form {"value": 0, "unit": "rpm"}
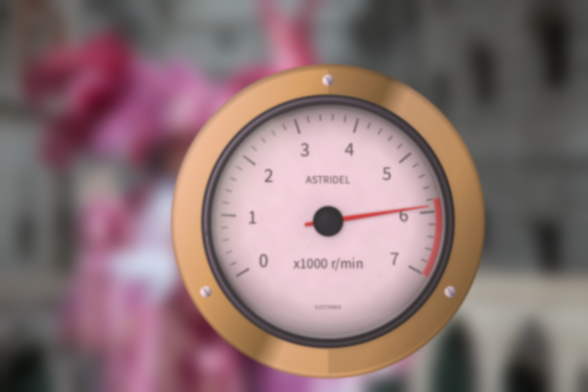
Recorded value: {"value": 5900, "unit": "rpm"}
